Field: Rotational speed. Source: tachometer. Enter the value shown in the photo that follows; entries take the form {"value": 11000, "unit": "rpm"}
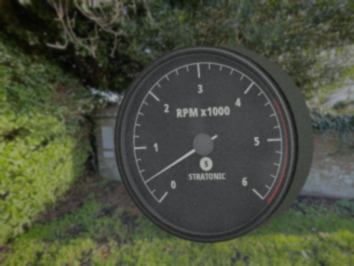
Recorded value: {"value": 400, "unit": "rpm"}
